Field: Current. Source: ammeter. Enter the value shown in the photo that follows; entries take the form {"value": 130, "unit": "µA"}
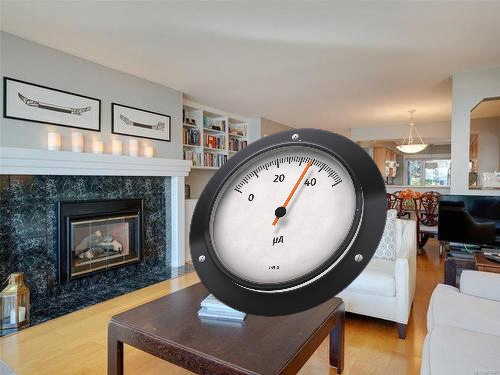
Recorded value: {"value": 35, "unit": "µA"}
